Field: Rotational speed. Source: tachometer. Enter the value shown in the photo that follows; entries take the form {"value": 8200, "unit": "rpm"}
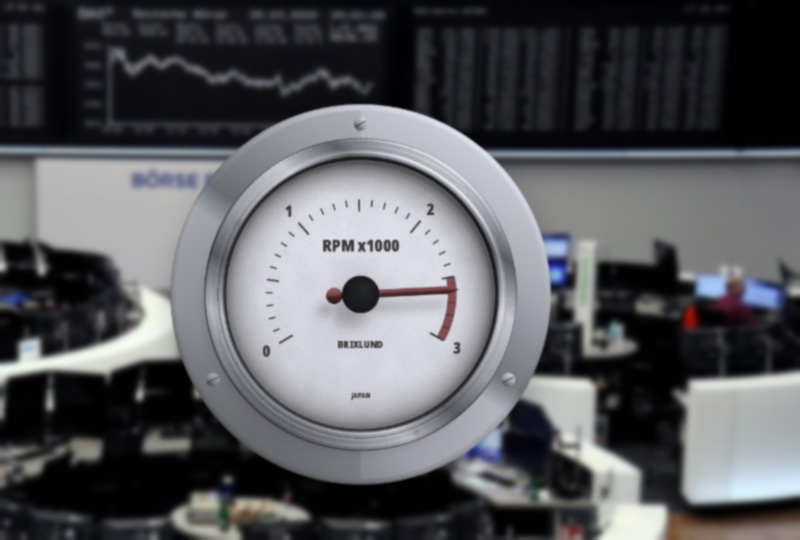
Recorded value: {"value": 2600, "unit": "rpm"}
